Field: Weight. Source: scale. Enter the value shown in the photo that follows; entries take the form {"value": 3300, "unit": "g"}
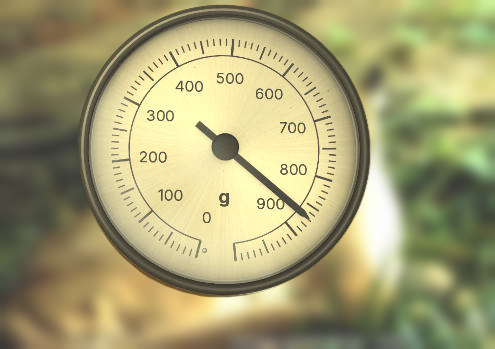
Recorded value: {"value": 870, "unit": "g"}
